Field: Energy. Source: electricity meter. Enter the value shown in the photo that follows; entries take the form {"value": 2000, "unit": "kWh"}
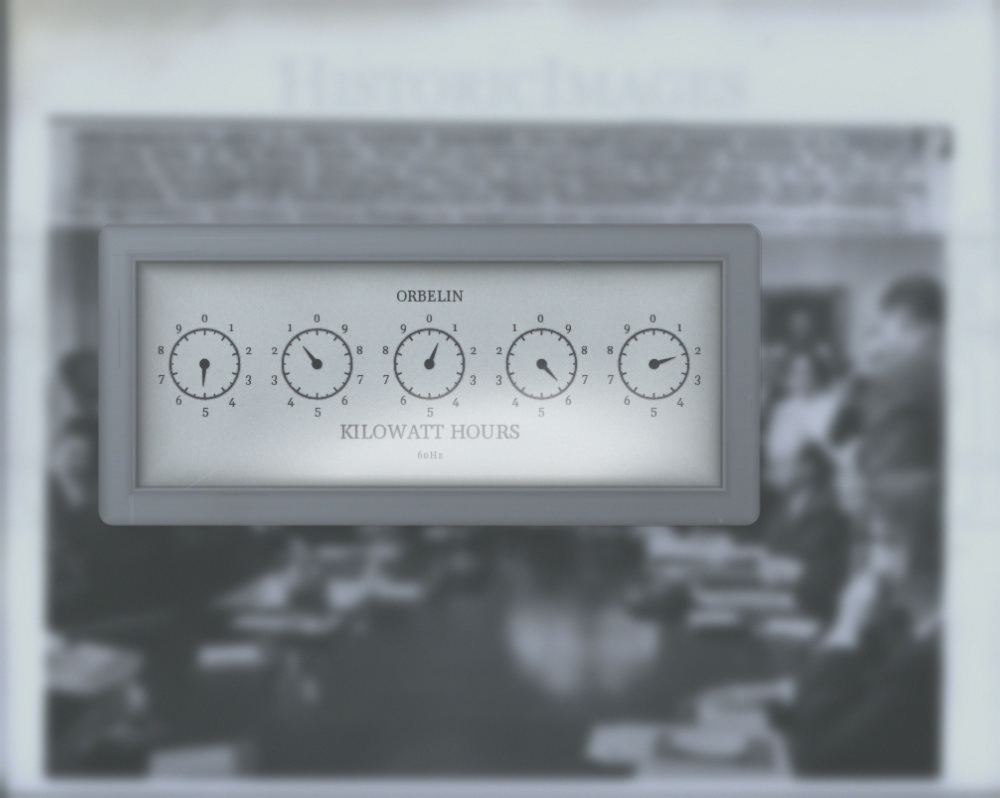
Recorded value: {"value": 51062, "unit": "kWh"}
